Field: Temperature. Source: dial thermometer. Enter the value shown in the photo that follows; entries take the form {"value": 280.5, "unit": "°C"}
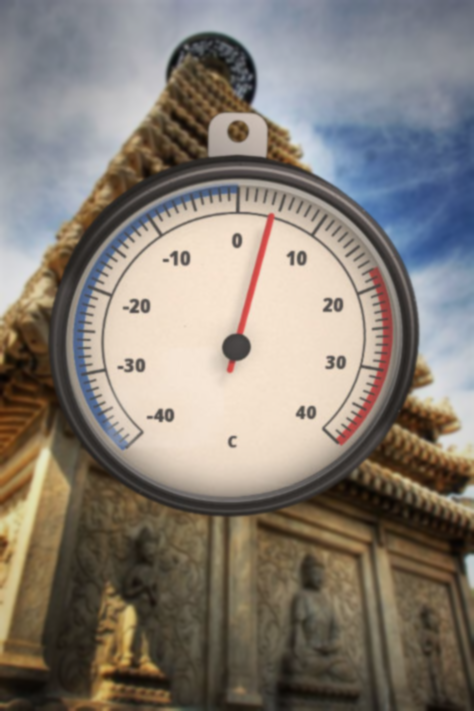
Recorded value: {"value": 4, "unit": "°C"}
